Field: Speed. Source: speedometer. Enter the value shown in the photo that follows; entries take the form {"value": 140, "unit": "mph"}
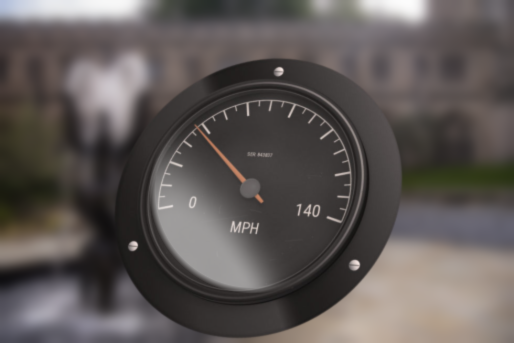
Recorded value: {"value": 37.5, "unit": "mph"}
